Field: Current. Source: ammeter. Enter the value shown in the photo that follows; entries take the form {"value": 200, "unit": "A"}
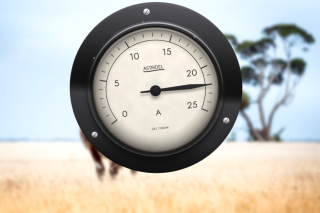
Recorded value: {"value": 22, "unit": "A"}
